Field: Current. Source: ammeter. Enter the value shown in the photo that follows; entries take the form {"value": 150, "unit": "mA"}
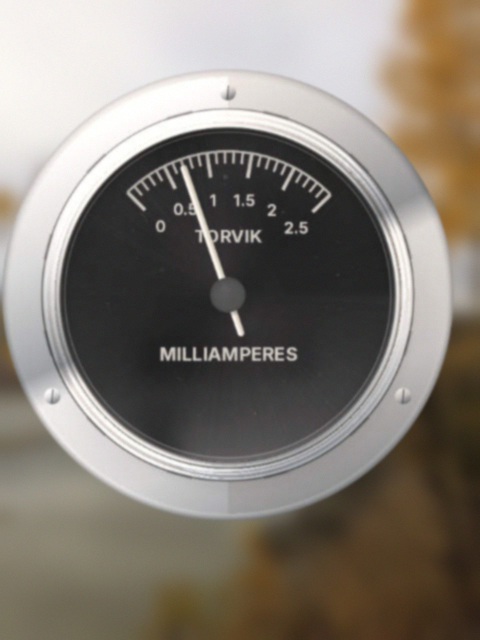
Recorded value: {"value": 0.7, "unit": "mA"}
